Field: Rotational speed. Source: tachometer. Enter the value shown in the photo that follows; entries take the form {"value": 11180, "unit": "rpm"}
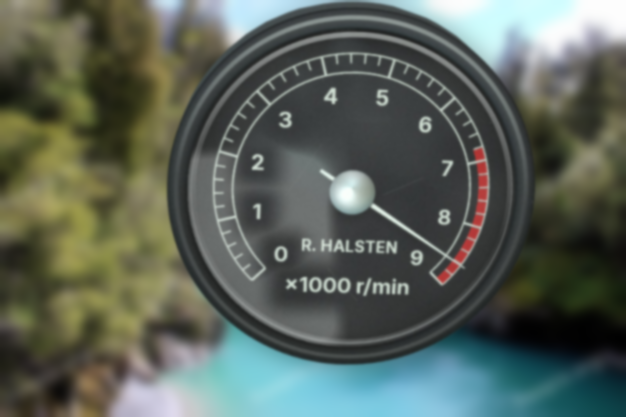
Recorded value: {"value": 8600, "unit": "rpm"}
